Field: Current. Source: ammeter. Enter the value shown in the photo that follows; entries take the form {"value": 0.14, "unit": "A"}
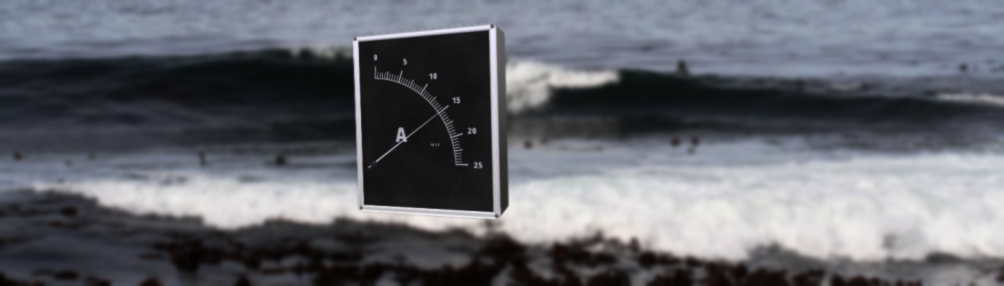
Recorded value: {"value": 15, "unit": "A"}
